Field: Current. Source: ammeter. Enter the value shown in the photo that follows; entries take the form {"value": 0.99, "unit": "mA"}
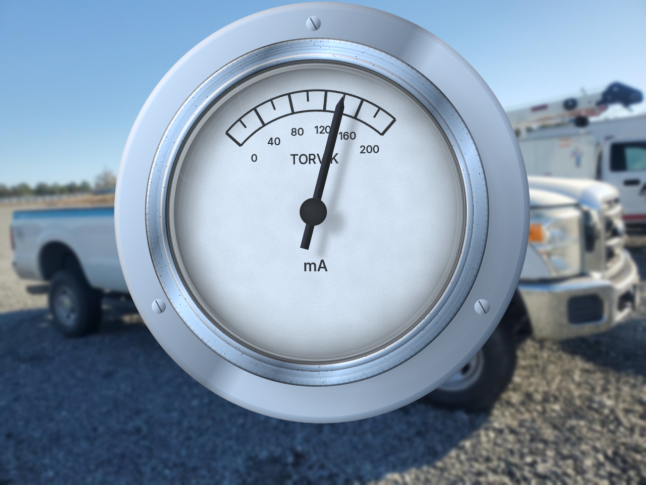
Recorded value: {"value": 140, "unit": "mA"}
